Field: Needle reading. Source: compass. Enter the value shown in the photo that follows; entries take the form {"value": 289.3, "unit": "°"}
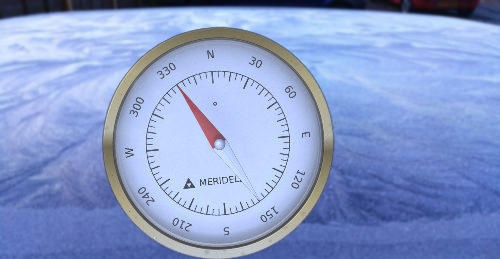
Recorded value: {"value": 330, "unit": "°"}
